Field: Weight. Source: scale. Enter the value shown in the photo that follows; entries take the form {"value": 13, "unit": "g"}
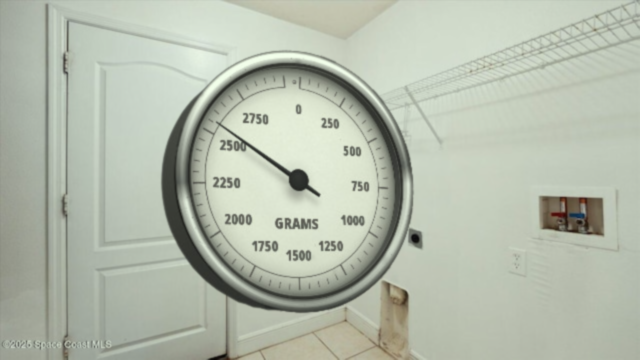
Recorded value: {"value": 2550, "unit": "g"}
